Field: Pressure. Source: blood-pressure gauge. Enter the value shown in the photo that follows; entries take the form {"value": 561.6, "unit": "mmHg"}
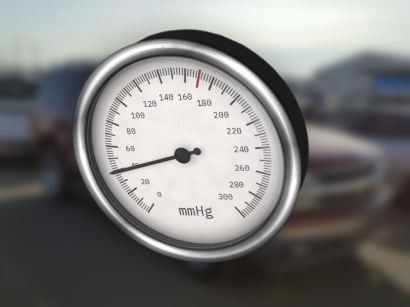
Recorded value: {"value": 40, "unit": "mmHg"}
